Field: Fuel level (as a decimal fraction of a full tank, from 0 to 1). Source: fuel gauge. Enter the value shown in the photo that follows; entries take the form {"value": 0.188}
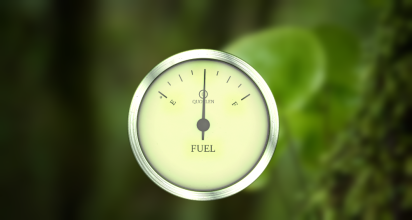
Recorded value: {"value": 0.5}
